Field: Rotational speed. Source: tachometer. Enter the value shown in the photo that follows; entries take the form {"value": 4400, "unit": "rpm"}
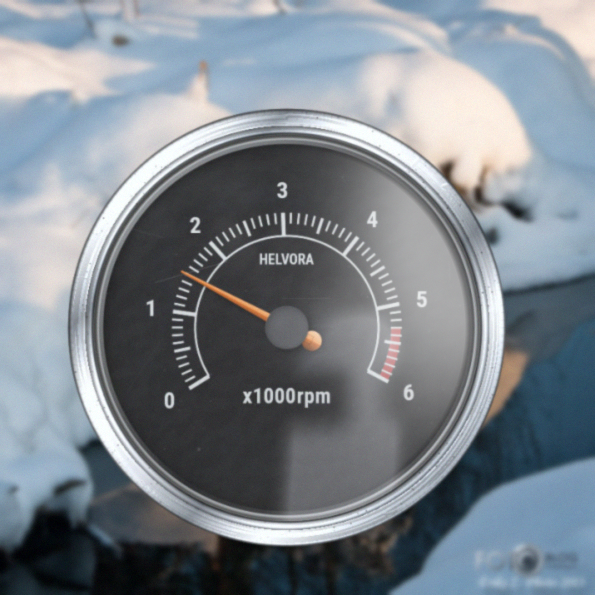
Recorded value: {"value": 1500, "unit": "rpm"}
